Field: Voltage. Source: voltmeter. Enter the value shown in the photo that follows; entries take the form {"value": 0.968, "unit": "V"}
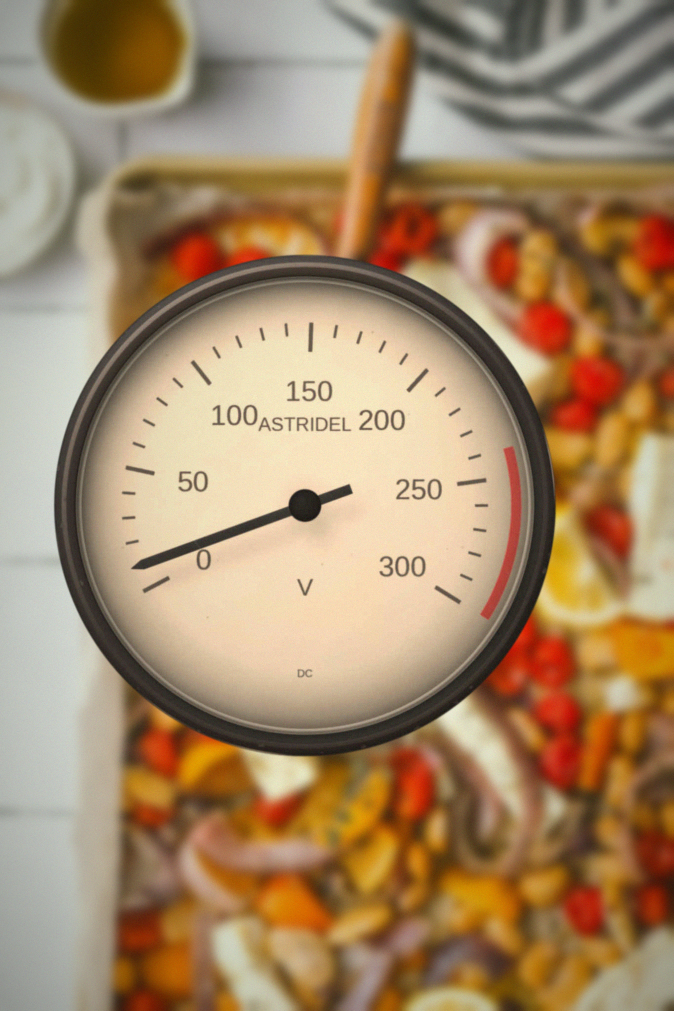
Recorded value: {"value": 10, "unit": "V"}
